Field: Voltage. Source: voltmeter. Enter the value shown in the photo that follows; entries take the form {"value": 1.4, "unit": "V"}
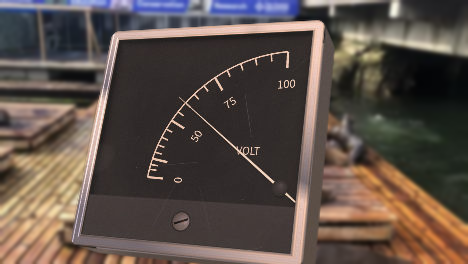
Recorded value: {"value": 60, "unit": "V"}
